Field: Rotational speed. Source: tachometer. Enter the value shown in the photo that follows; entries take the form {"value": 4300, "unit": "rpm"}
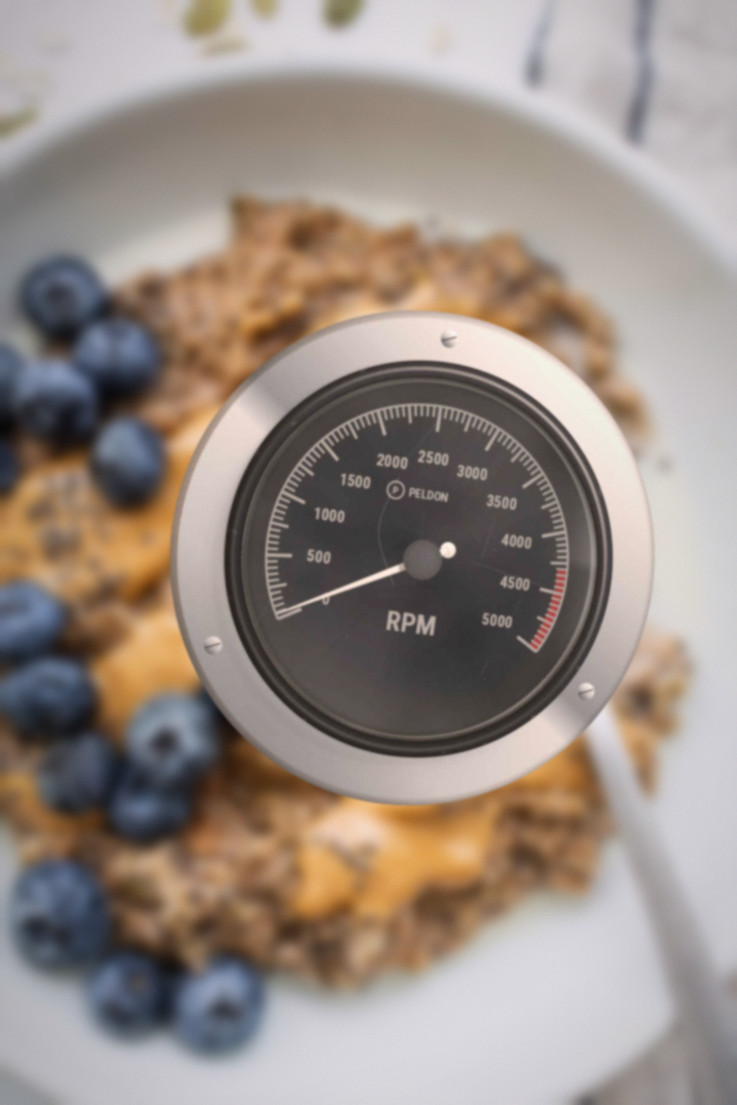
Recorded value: {"value": 50, "unit": "rpm"}
